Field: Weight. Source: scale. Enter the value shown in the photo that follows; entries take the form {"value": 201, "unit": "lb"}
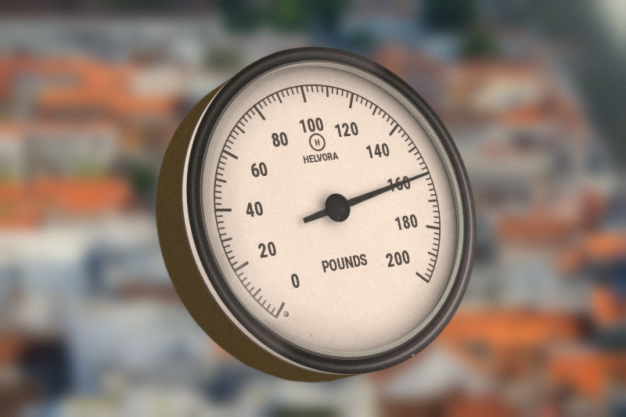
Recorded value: {"value": 160, "unit": "lb"}
